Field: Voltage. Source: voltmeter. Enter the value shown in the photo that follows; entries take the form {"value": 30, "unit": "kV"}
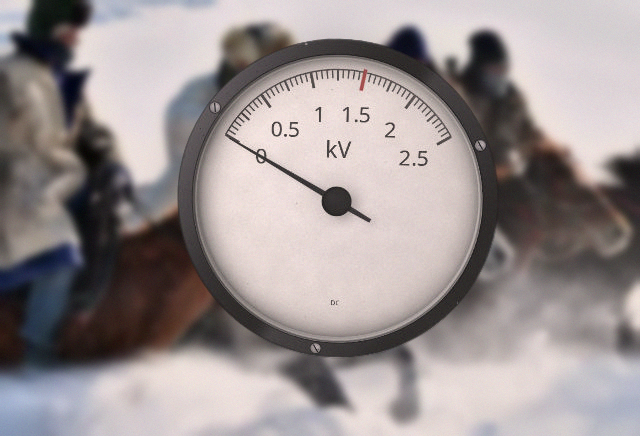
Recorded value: {"value": 0, "unit": "kV"}
